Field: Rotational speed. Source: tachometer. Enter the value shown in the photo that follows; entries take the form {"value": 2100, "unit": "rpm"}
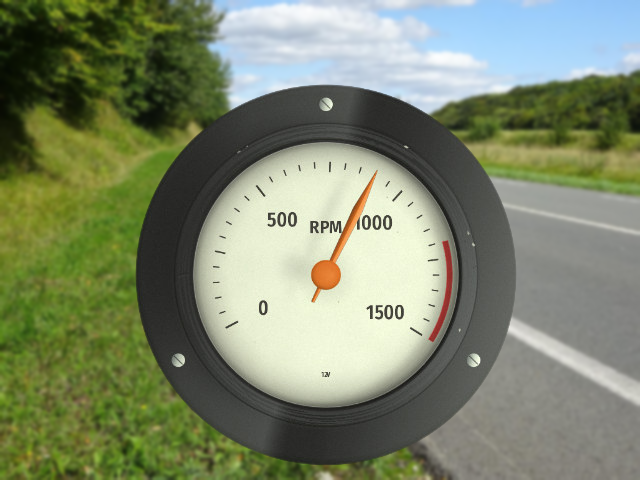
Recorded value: {"value": 900, "unit": "rpm"}
